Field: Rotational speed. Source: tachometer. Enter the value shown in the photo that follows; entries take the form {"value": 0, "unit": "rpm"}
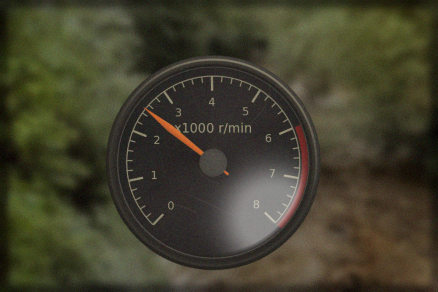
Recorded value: {"value": 2500, "unit": "rpm"}
